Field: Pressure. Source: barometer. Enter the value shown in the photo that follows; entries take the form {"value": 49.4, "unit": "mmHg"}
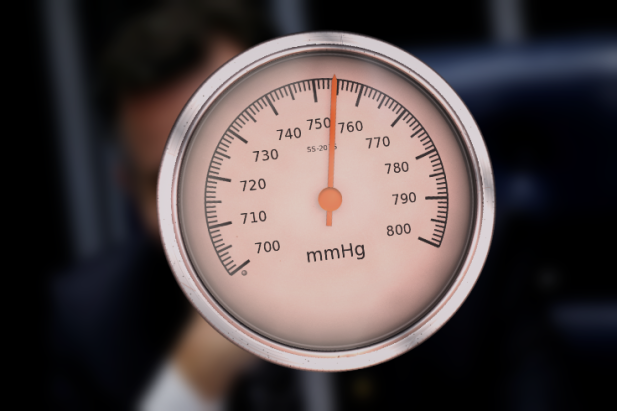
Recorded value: {"value": 754, "unit": "mmHg"}
